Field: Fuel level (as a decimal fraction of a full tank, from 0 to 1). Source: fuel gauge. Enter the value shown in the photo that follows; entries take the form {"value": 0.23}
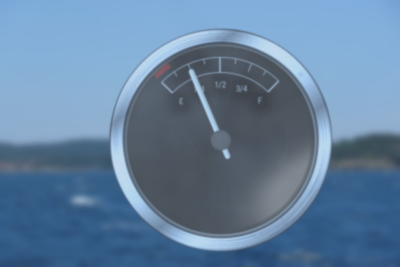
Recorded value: {"value": 0.25}
